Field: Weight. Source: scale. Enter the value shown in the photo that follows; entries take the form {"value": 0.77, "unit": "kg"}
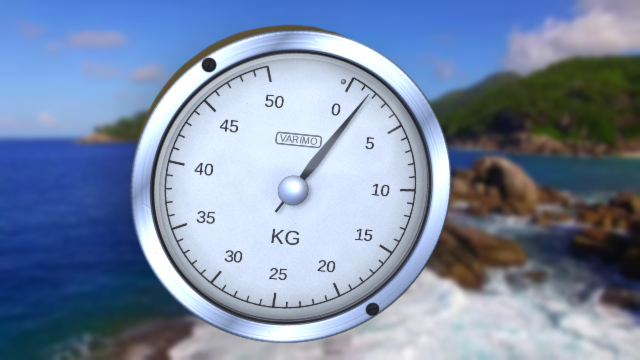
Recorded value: {"value": 1.5, "unit": "kg"}
